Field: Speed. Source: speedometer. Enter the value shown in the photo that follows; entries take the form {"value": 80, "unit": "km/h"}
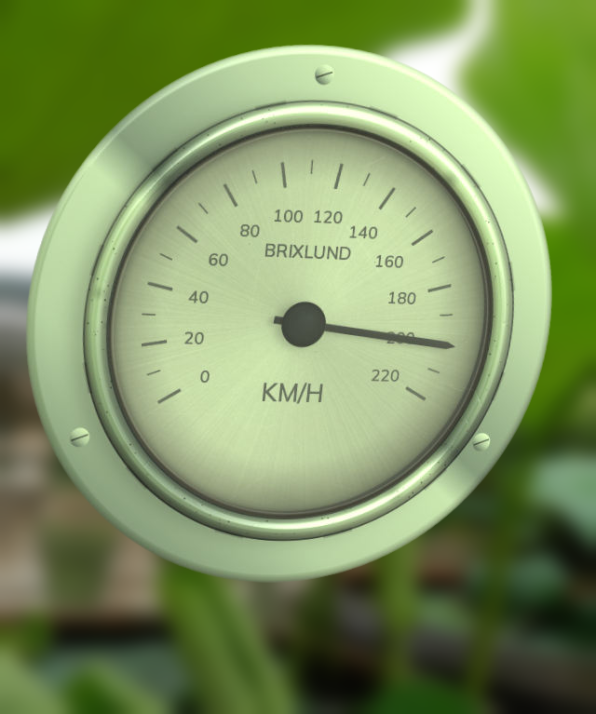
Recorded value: {"value": 200, "unit": "km/h"}
